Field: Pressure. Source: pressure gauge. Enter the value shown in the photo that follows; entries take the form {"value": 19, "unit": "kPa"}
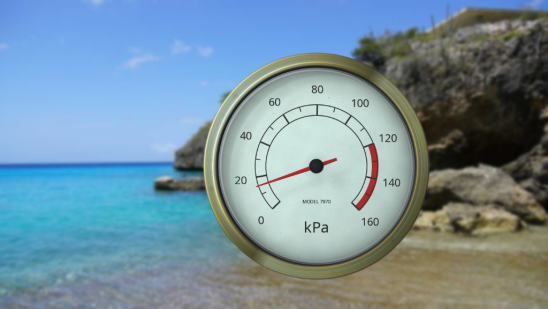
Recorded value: {"value": 15, "unit": "kPa"}
